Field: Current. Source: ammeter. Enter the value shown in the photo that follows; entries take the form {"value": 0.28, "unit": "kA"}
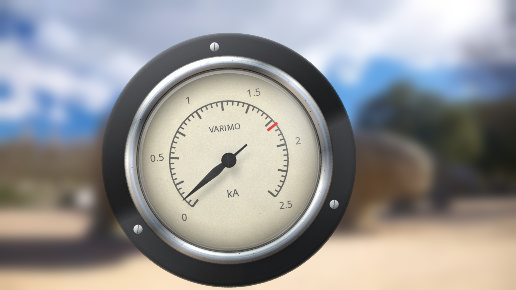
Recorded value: {"value": 0.1, "unit": "kA"}
